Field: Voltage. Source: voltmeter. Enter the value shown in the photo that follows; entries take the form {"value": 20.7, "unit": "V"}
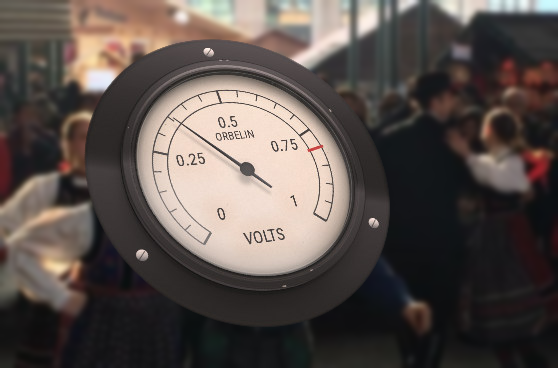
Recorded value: {"value": 0.35, "unit": "V"}
